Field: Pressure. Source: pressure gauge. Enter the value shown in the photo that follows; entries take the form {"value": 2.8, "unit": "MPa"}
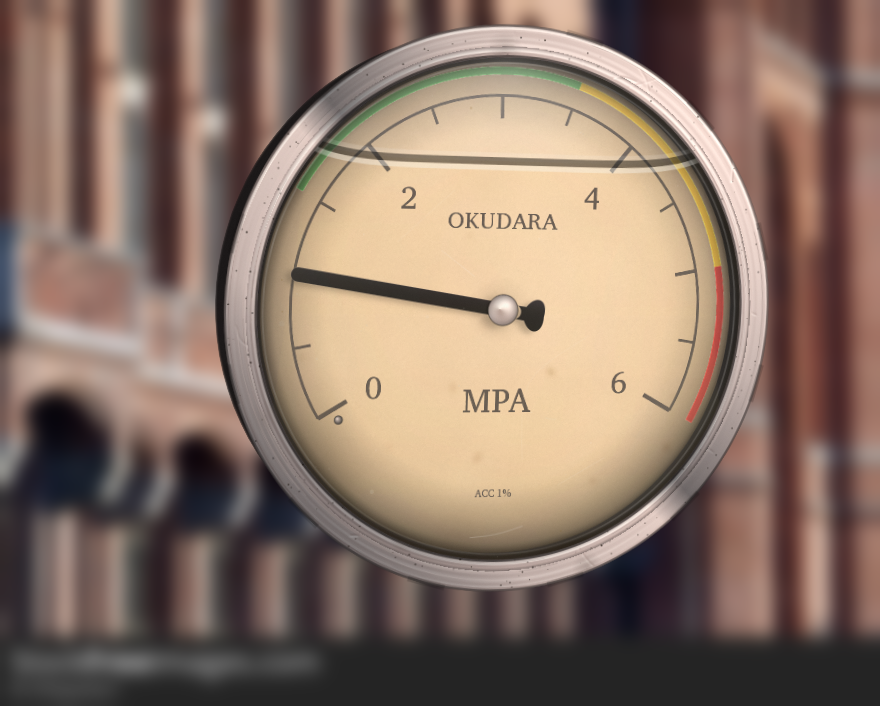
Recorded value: {"value": 1, "unit": "MPa"}
